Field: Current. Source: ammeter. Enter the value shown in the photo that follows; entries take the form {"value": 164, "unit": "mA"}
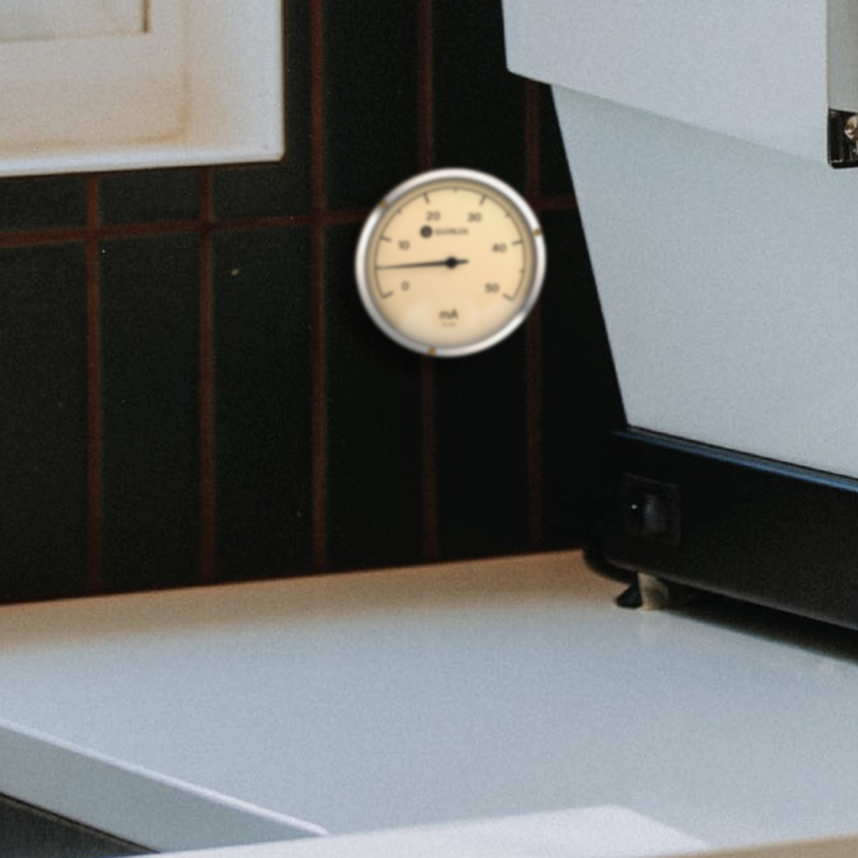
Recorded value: {"value": 5, "unit": "mA"}
